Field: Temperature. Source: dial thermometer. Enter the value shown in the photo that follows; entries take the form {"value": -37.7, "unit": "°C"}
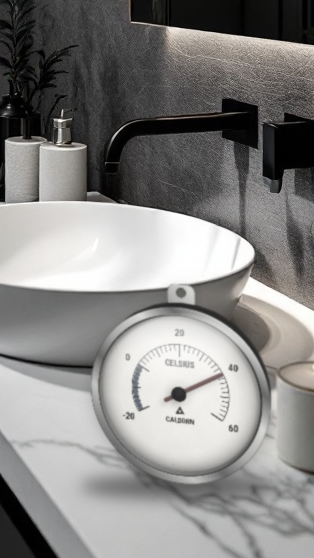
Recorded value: {"value": 40, "unit": "°C"}
